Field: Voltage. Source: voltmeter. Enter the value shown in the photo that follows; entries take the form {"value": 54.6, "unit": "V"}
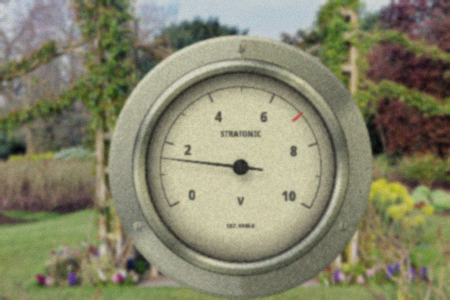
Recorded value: {"value": 1.5, "unit": "V"}
